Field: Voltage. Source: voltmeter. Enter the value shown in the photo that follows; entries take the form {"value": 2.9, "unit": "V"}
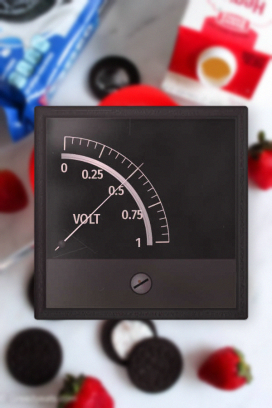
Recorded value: {"value": 0.5, "unit": "V"}
